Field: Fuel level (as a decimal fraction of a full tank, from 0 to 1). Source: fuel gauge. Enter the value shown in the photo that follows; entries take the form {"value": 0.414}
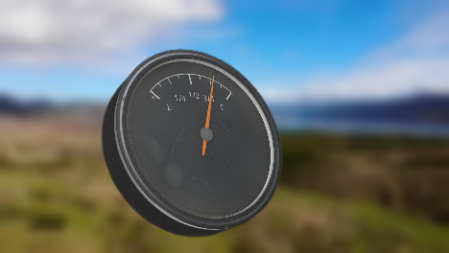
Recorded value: {"value": 0.75}
